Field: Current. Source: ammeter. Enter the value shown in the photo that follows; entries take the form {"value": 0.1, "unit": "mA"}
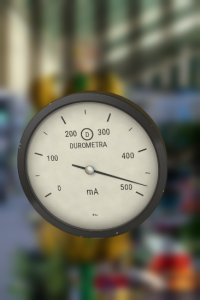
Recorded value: {"value": 475, "unit": "mA"}
